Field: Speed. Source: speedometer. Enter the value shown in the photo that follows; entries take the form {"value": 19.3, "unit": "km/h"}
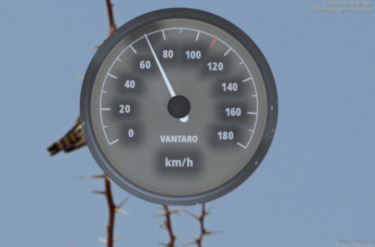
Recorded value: {"value": 70, "unit": "km/h"}
